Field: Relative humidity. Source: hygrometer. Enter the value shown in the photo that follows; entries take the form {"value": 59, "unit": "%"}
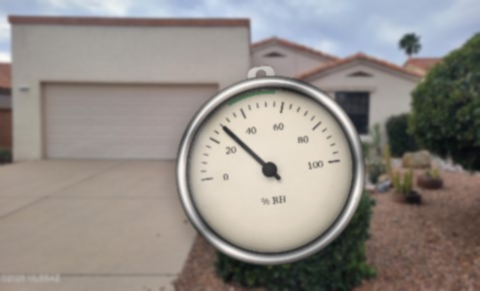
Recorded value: {"value": 28, "unit": "%"}
